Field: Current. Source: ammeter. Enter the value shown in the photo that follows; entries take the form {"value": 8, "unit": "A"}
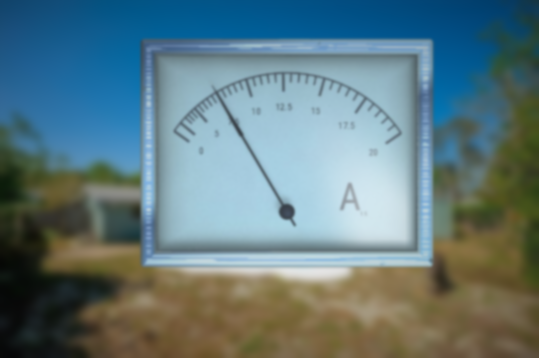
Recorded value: {"value": 7.5, "unit": "A"}
